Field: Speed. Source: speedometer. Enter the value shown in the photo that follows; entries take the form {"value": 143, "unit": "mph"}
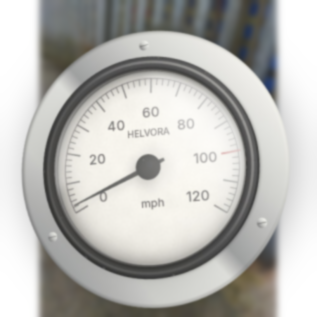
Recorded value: {"value": 2, "unit": "mph"}
